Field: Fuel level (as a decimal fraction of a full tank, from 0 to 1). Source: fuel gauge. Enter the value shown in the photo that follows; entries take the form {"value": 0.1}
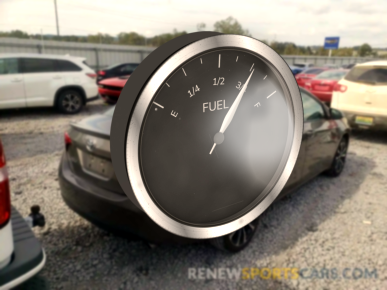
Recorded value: {"value": 0.75}
